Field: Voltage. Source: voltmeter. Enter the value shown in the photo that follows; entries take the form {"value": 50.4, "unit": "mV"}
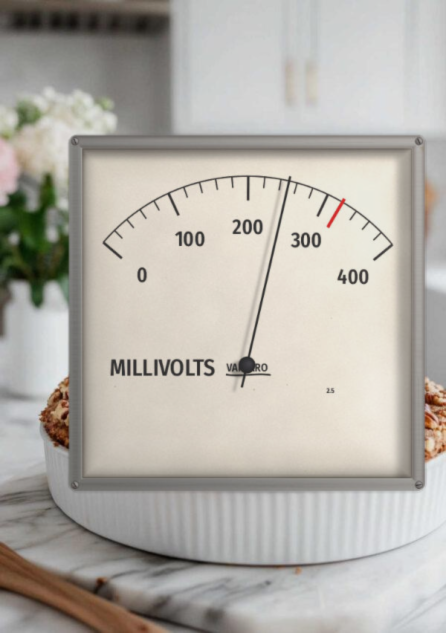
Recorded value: {"value": 250, "unit": "mV"}
